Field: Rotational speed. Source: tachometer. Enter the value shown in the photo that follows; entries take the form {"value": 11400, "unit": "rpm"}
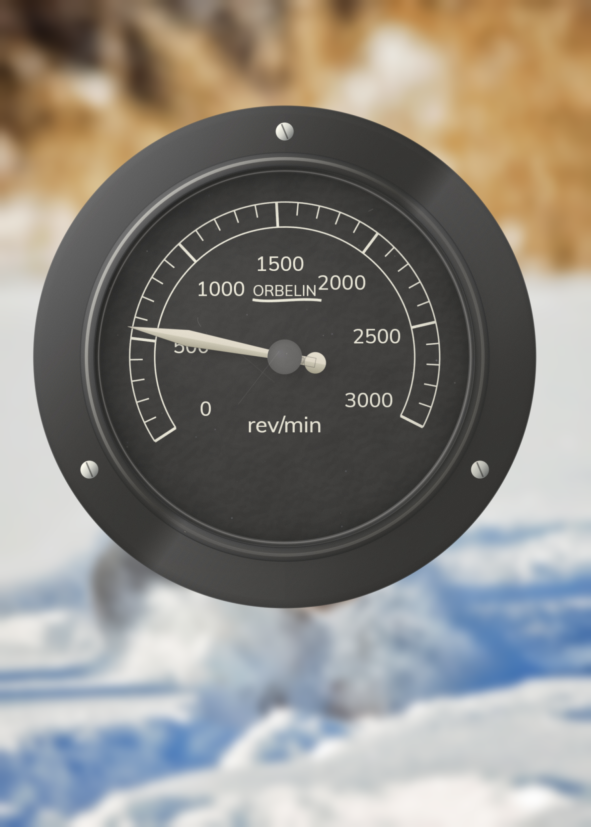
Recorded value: {"value": 550, "unit": "rpm"}
